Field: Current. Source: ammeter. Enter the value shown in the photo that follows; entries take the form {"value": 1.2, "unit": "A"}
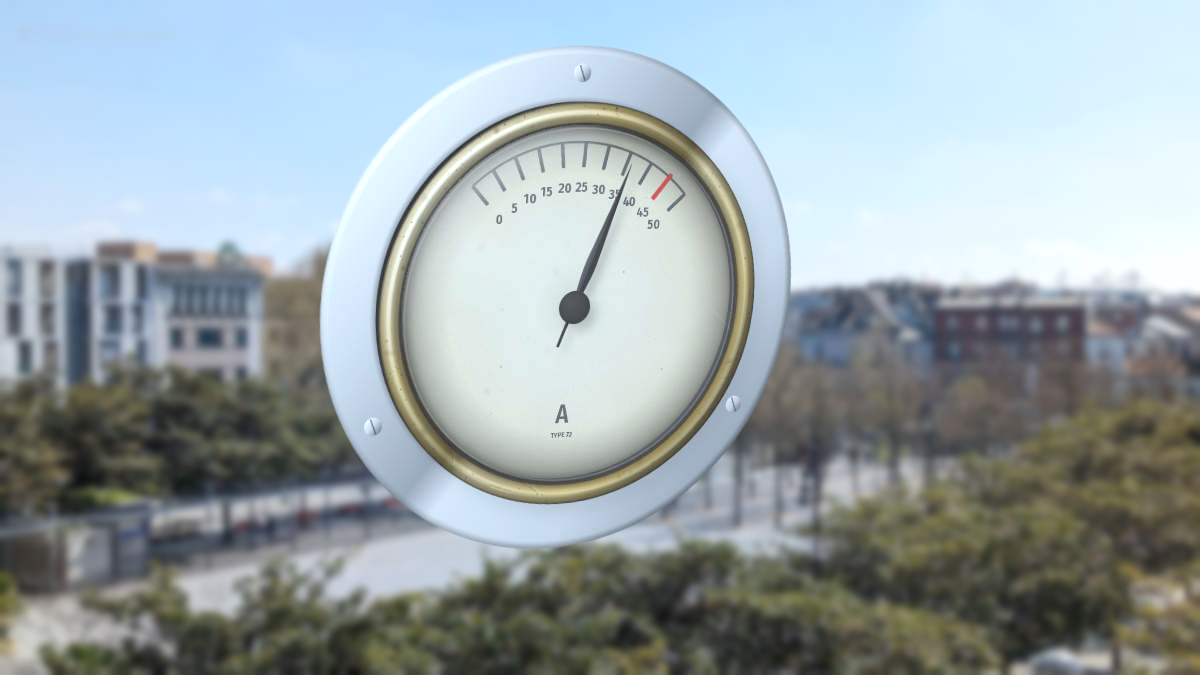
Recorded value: {"value": 35, "unit": "A"}
